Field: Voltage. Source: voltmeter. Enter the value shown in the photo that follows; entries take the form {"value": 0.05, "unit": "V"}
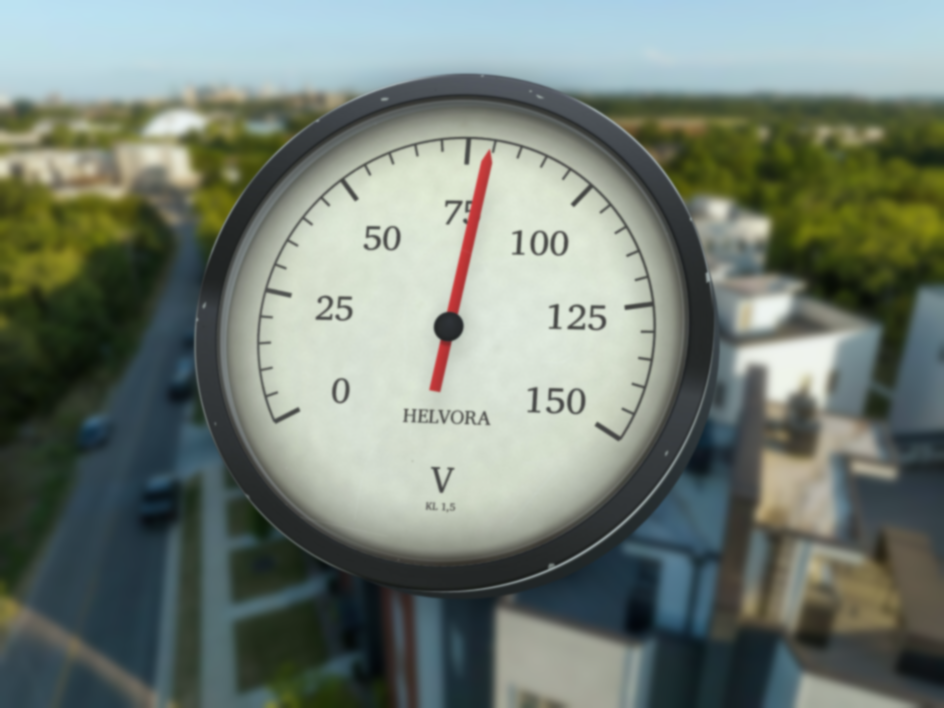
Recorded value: {"value": 80, "unit": "V"}
